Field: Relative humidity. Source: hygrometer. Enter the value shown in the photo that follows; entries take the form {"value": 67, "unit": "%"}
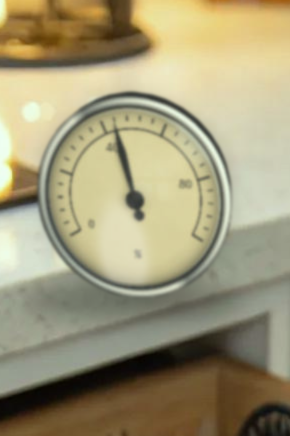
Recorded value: {"value": 44, "unit": "%"}
